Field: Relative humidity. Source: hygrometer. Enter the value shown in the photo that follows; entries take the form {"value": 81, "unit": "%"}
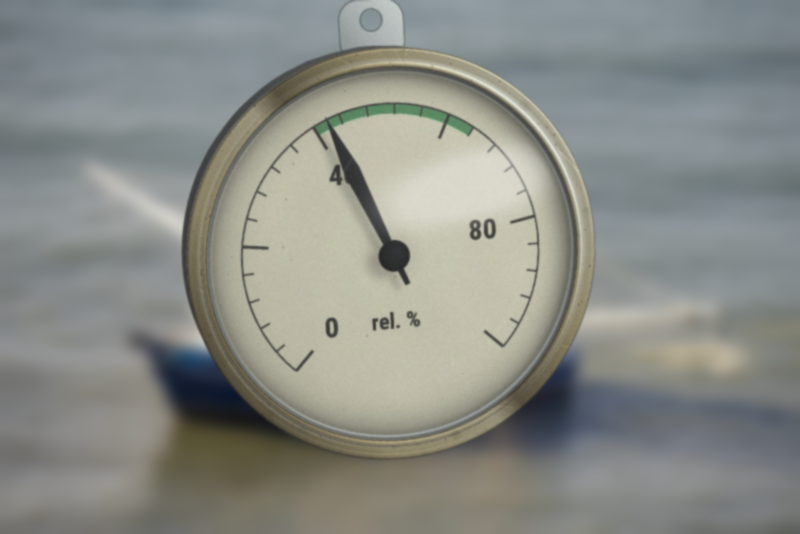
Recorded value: {"value": 42, "unit": "%"}
